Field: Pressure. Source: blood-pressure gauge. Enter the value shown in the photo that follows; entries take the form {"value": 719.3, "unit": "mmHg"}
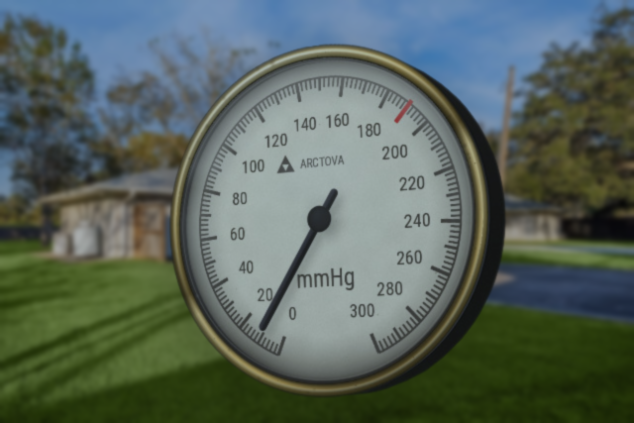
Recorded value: {"value": 10, "unit": "mmHg"}
